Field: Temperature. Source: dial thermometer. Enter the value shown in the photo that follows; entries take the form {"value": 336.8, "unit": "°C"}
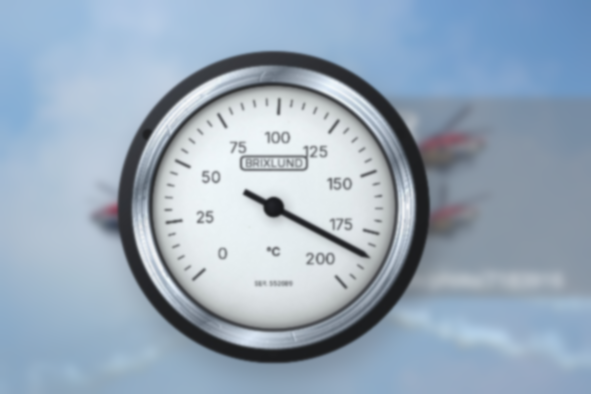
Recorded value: {"value": 185, "unit": "°C"}
